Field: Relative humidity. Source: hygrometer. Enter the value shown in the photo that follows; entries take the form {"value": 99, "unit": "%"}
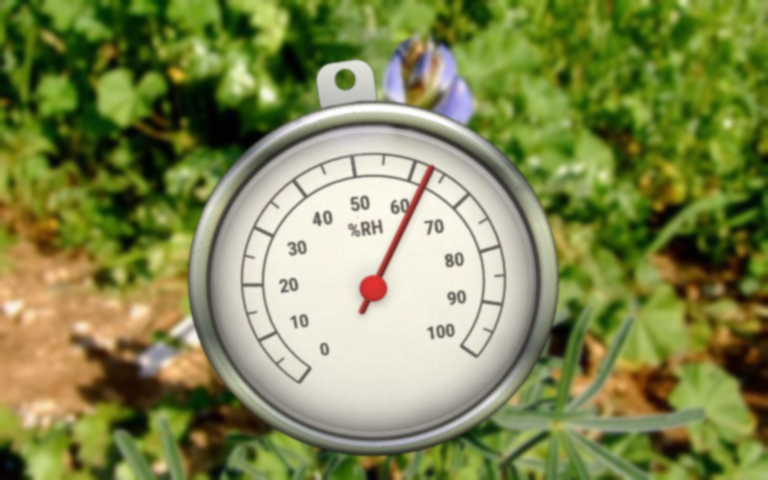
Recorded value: {"value": 62.5, "unit": "%"}
